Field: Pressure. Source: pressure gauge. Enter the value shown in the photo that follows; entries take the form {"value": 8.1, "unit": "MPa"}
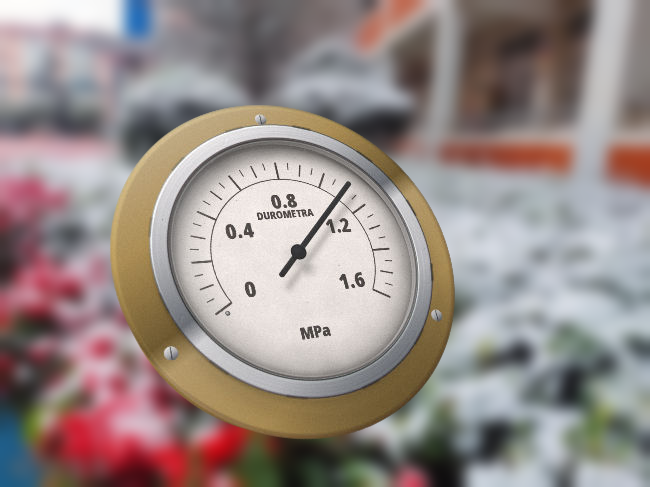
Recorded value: {"value": 1.1, "unit": "MPa"}
